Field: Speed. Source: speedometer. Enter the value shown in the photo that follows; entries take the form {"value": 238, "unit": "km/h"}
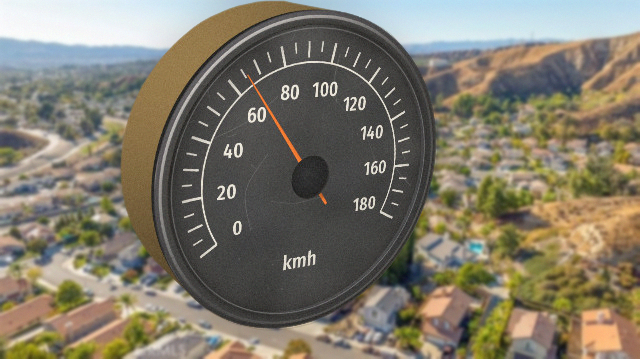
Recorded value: {"value": 65, "unit": "km/h"}
